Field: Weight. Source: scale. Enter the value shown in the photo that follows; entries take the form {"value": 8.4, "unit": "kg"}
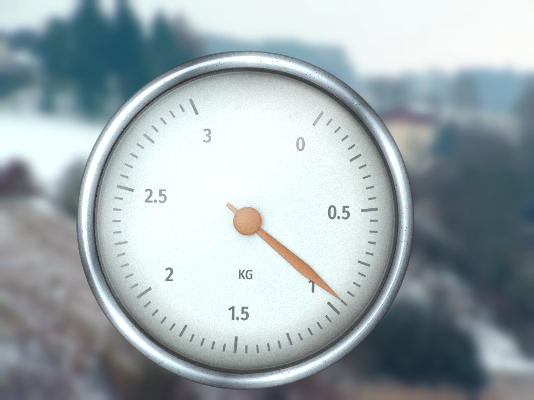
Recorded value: {"value": 0.95, "unit": "kg"}
